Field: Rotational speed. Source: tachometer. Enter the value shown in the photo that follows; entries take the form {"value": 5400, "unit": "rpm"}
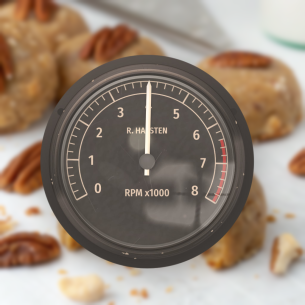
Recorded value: {"value": 4000, "unit": "rpm"}
